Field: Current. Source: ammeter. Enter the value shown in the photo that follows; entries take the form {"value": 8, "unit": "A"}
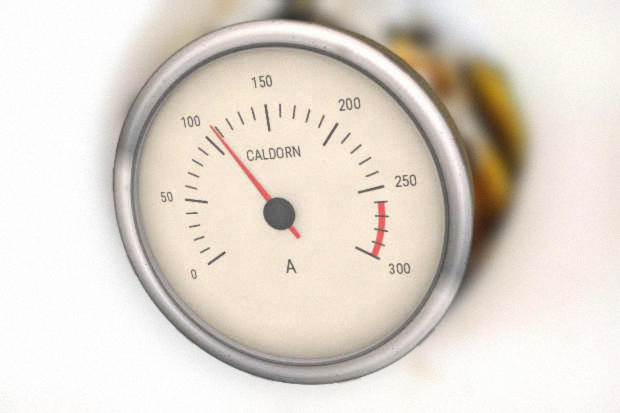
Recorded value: {"value": 110, "unit": "A"}
